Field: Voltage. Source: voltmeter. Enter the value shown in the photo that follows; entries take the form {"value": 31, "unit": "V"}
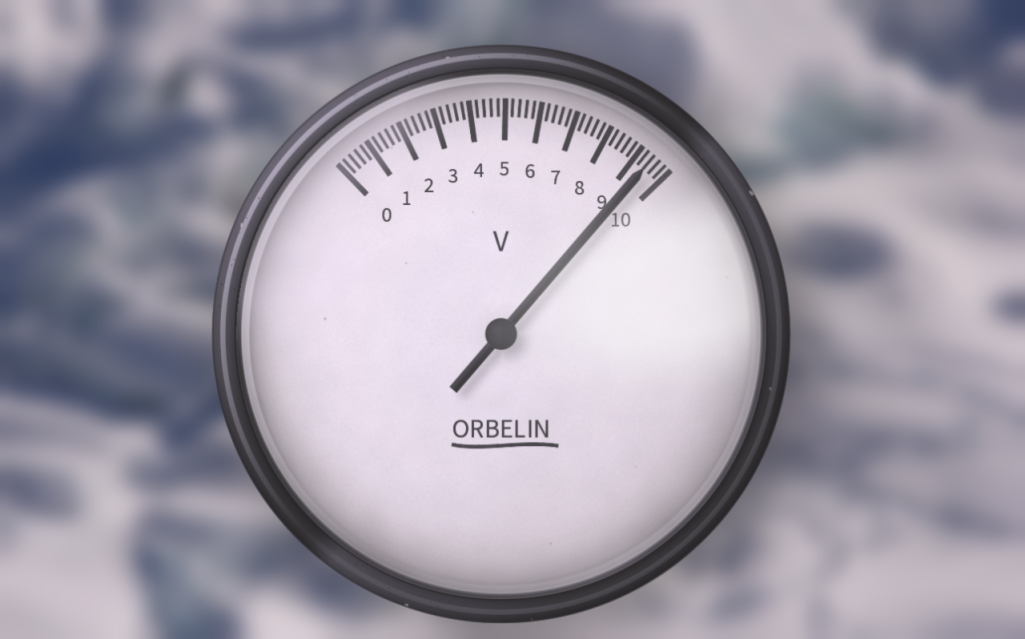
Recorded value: {"value": 9.4, "unit": "V"}
